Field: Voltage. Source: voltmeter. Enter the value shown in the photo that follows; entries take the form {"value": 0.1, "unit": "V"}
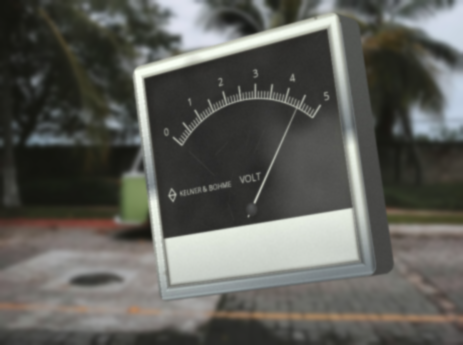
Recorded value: {"value": 4.5, "unit": "V"}
